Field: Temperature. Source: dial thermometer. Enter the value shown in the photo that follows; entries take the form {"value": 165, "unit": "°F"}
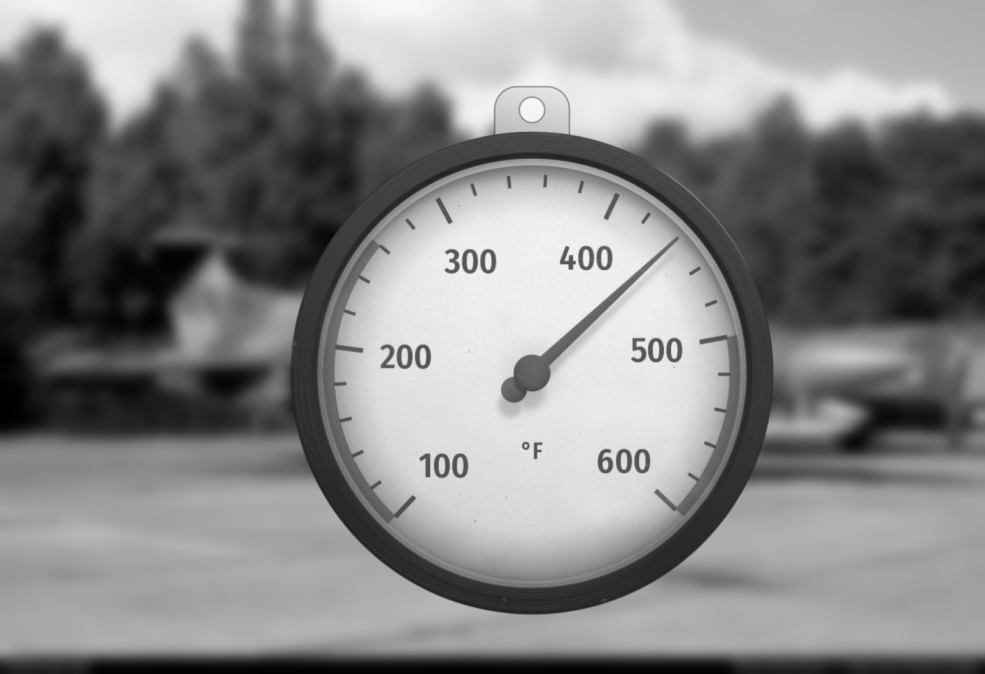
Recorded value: {"value": 440, "unit": "°F"}
